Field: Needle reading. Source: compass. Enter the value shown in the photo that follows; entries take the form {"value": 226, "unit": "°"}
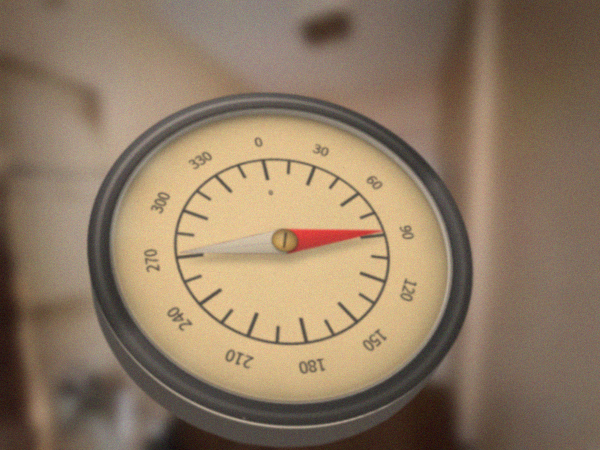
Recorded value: {"value": 90, "unit": "°"}
